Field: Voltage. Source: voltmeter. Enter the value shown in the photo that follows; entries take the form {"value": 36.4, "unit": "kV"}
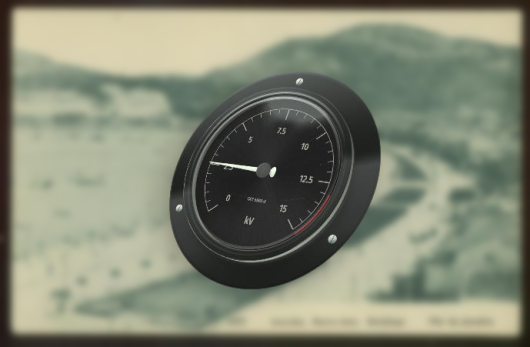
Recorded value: {"value": 2.5, "unit": "kV"}
